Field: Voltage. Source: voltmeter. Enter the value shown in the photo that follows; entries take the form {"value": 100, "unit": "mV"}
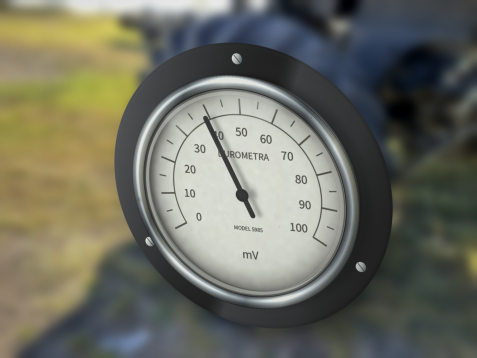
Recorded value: {"value": 40, "unit": "mV"}
